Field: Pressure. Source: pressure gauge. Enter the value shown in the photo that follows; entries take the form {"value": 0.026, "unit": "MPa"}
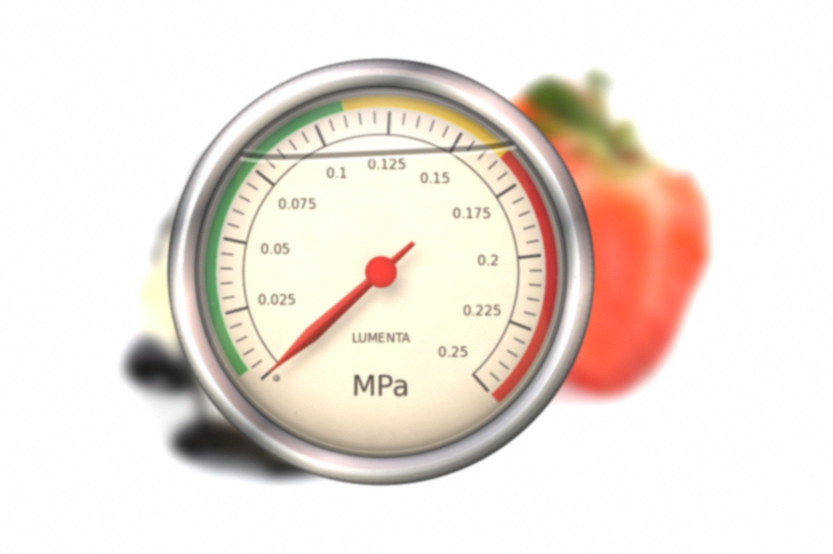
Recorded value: {"value": 0, "unit": "MPa"}
